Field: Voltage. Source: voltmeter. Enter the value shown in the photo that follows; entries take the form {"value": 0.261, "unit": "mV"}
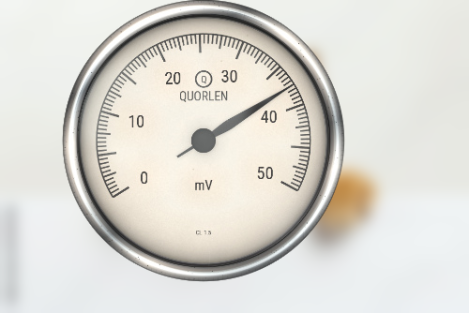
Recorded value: {"value": 37.5, "unit": "mV"}
